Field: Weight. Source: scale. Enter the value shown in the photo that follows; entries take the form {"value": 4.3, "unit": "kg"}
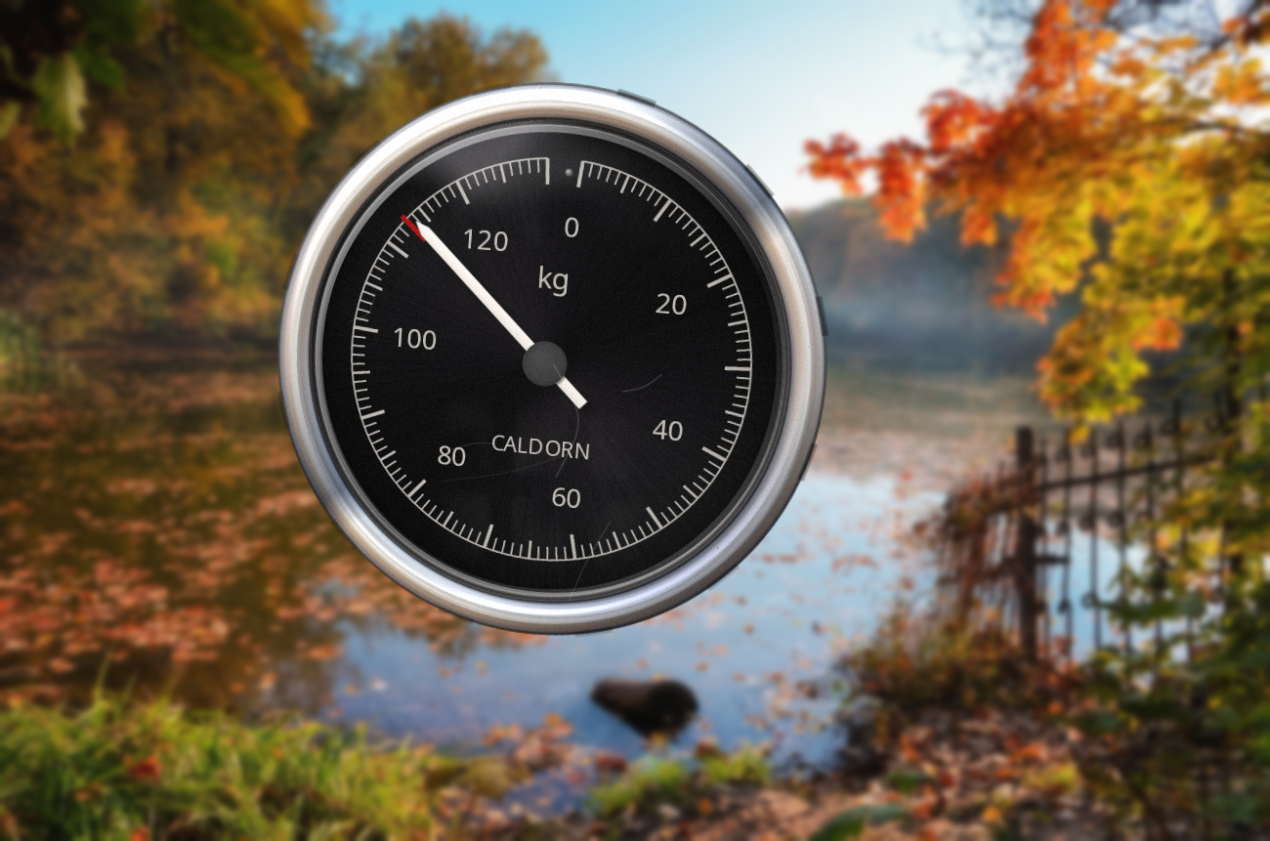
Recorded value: {"value": 114, "unit": "kg"}
